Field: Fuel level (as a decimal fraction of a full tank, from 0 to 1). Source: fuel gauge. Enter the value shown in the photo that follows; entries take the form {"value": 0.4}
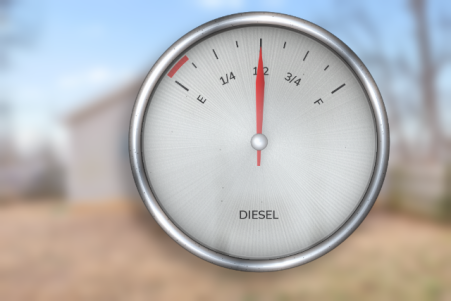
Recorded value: {"value": 0.5}
